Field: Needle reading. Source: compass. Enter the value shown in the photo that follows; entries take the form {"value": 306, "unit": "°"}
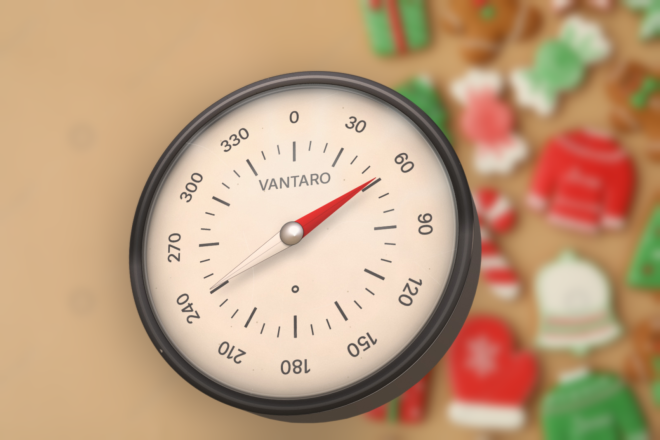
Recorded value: {"value": 60, "unit": "°"}
